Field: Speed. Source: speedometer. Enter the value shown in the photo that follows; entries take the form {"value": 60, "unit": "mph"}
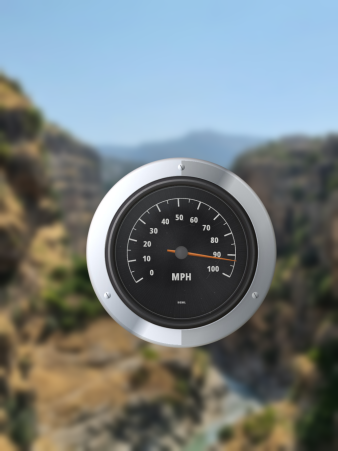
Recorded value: {"value": 92.5, "unit": "mph"}
